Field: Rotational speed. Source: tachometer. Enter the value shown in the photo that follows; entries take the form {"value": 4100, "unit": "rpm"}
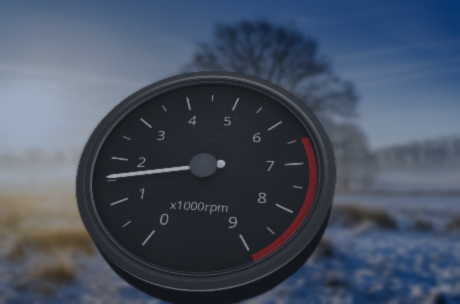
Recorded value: {"value": 1500, "unit": "rpm"}
